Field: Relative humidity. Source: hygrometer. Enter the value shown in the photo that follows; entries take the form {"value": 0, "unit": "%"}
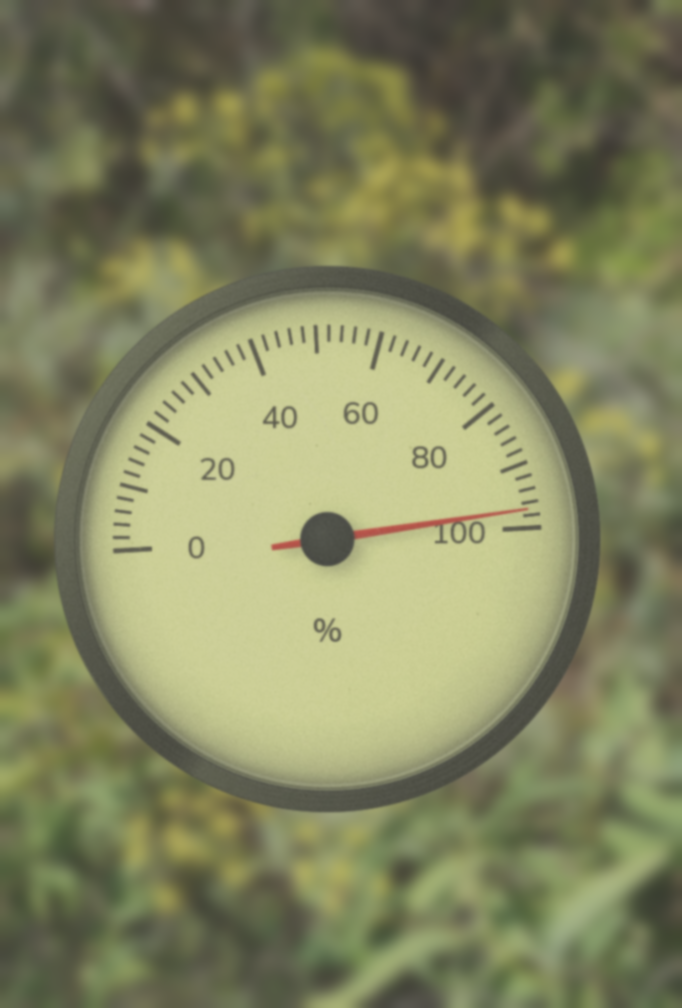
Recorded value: {"value": 97, "unit": "%"}
